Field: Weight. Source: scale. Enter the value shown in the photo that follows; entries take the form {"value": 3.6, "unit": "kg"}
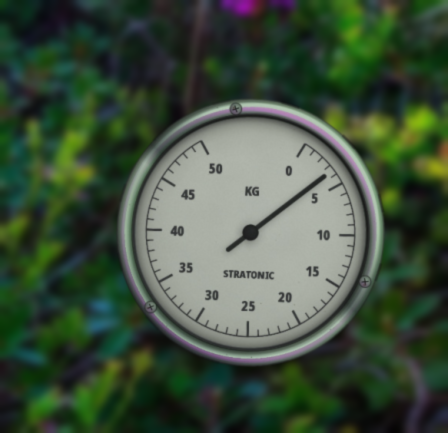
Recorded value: {"value": 3.5, "unit": "kg"}
